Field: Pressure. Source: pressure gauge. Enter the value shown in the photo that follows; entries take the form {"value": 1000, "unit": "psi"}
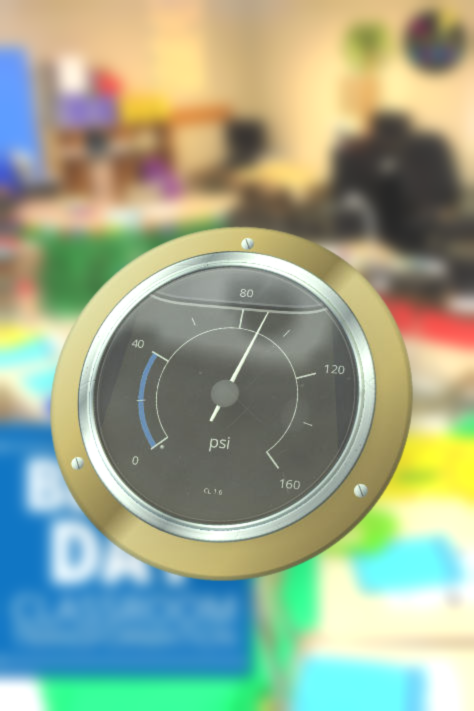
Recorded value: {"value": 90, "unit": "psi"}
